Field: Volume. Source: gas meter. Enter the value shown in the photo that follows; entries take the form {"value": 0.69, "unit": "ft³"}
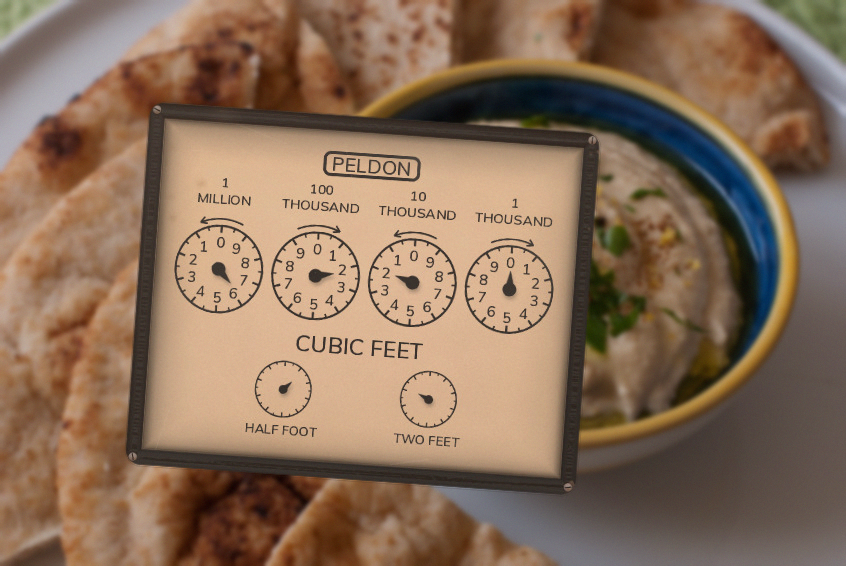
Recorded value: {"value": 622000, "unit": "ft³"}
